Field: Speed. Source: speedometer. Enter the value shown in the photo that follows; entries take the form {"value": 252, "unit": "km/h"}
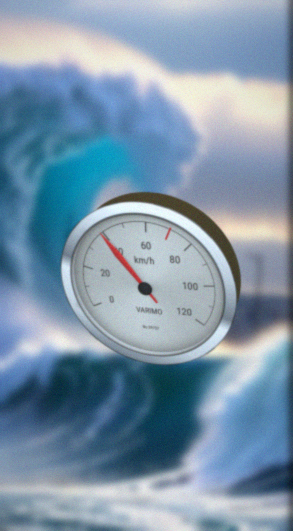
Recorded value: {"value": 40, "unit": "km/h"}
